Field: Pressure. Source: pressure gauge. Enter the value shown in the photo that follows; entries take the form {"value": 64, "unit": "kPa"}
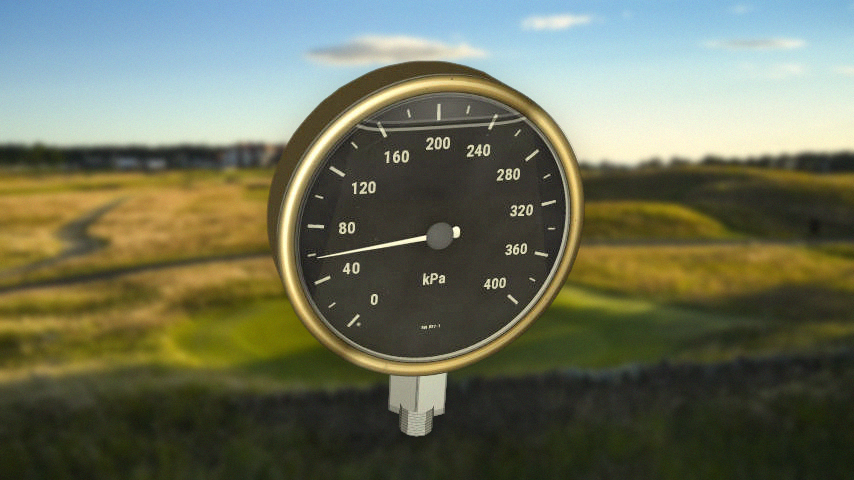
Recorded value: {"value": 60, "unit": "kPa"}
